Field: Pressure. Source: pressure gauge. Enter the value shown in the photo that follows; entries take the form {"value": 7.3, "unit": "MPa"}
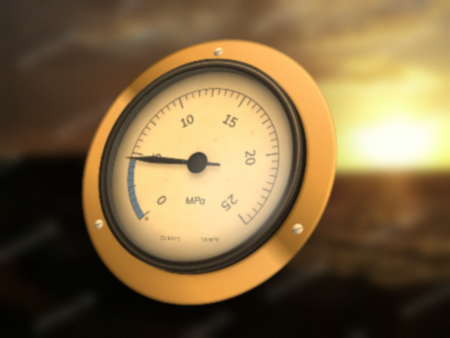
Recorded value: {"value": 4.5, "unit": "MPa"}
